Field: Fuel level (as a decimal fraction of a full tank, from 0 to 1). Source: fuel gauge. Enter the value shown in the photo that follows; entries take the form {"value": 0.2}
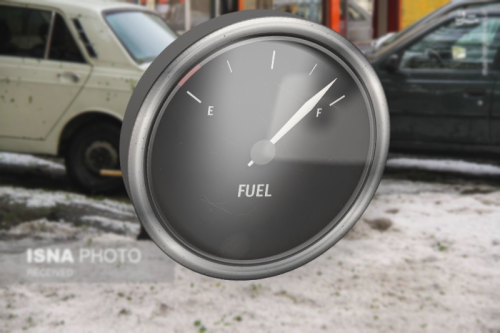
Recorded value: {"value": 0.875}
